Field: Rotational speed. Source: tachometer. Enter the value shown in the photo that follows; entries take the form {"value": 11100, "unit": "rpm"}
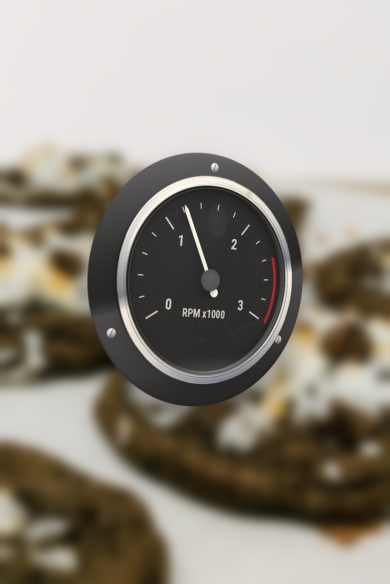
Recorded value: {"value": 1200, "unit": "rpm"}
